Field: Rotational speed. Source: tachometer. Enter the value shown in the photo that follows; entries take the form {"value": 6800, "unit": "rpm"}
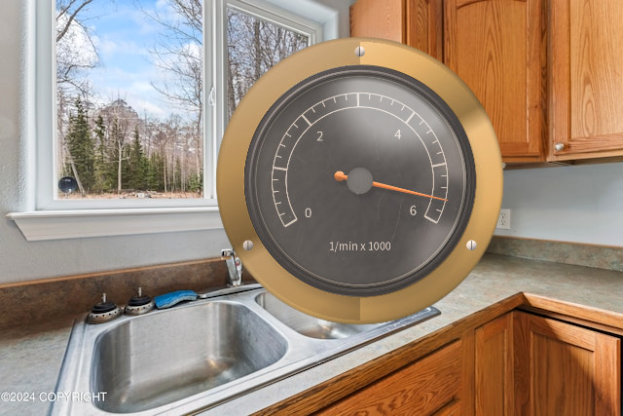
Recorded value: {"value": 5600, "unit": "rpm"}
